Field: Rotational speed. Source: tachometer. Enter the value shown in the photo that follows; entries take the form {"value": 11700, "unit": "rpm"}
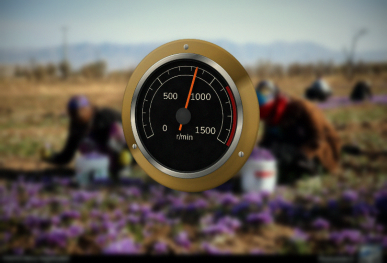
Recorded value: {"value": 850, "unit": "rpm"}
